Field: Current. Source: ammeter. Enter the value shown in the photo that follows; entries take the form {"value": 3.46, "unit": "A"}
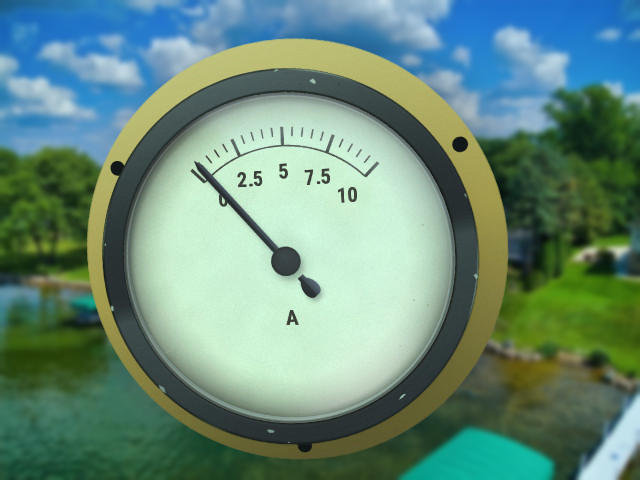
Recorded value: {"value": 0.5, "unit": "A"}
